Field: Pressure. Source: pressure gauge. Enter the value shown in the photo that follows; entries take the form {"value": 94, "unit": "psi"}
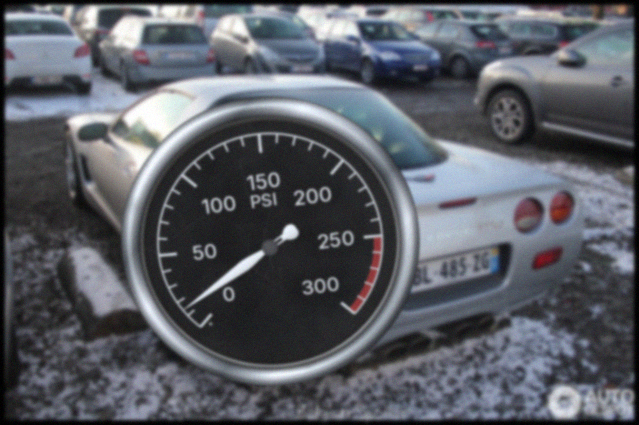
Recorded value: {"value": 15, "unit": "psi"}
